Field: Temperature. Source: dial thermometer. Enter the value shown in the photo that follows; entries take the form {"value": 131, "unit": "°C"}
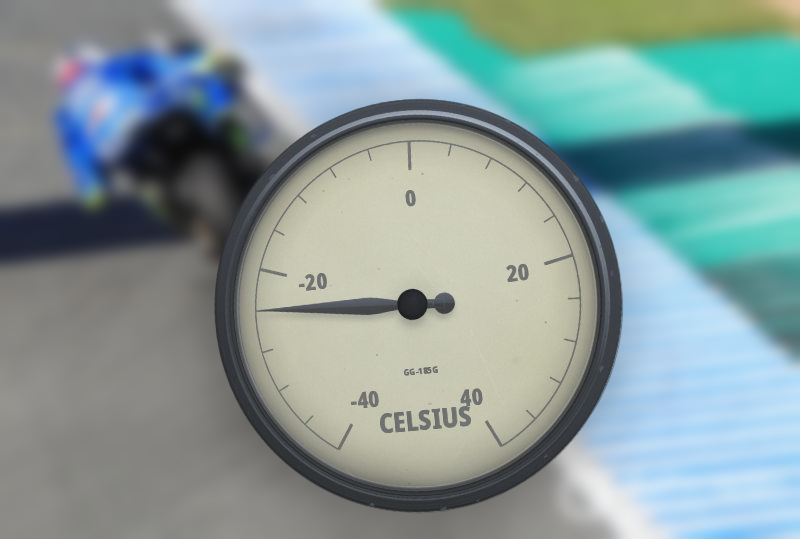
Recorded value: {"value": -24, "unit": "°C"}
